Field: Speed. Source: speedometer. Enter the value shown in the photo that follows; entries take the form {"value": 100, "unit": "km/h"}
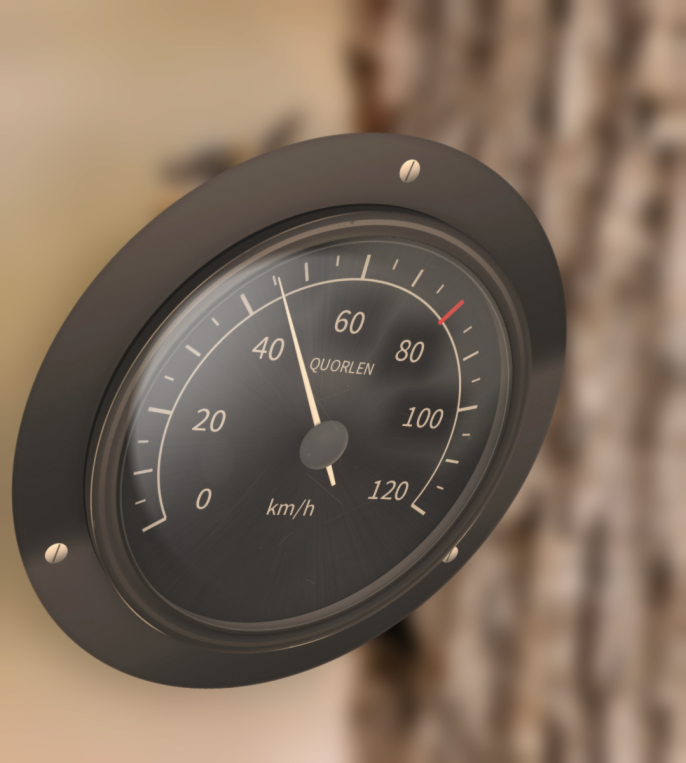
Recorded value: {"value": 45, "unit": "km/h"}
